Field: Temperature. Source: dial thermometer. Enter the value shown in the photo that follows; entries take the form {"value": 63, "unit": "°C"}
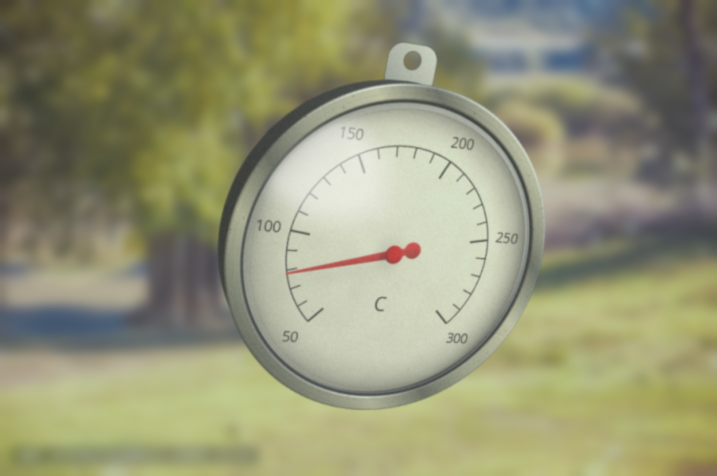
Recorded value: {"value": 80, "unit": "°C"}
